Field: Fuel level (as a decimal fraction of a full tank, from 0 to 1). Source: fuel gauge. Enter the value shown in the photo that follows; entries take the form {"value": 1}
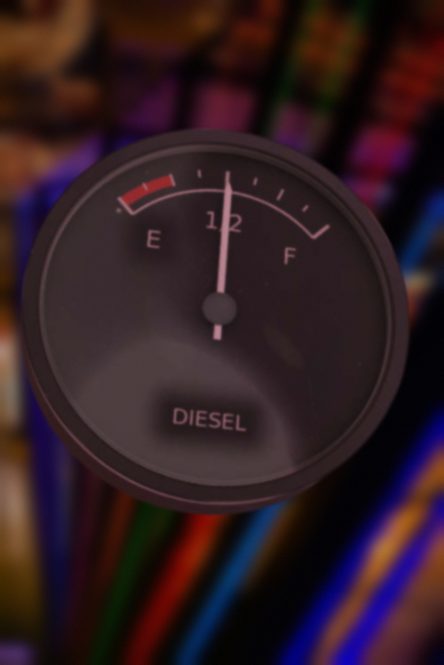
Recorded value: {"value": 0.5}
